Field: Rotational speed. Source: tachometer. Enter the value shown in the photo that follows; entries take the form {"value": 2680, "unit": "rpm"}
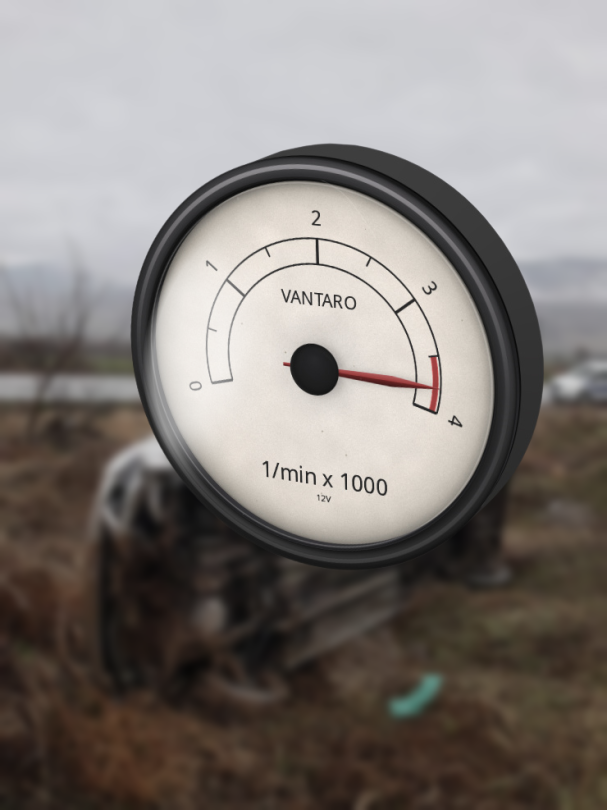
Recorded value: {"value": 3750, "unit": "rpm"}
